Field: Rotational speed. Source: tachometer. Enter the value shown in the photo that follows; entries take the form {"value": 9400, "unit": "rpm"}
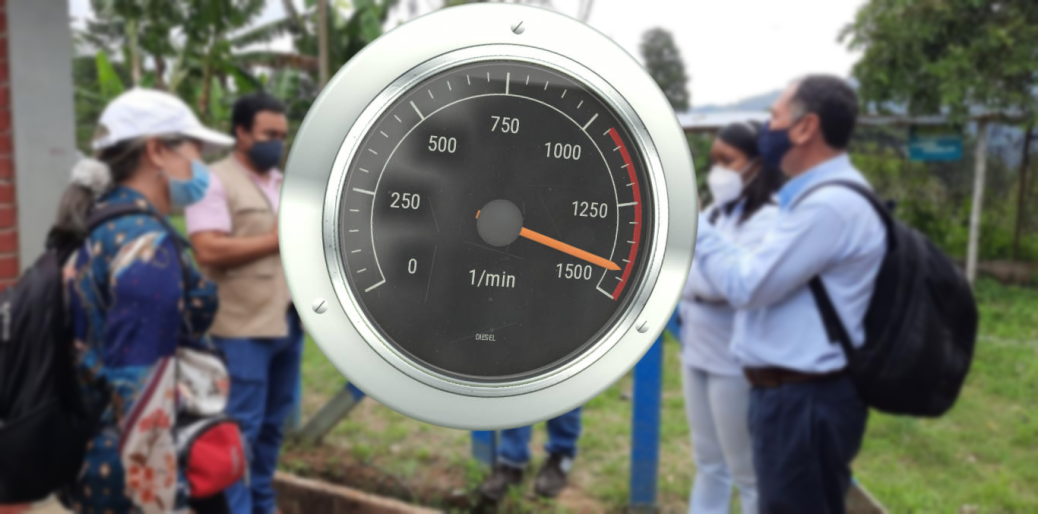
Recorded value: {"value": 1425, "unit": "rpm"}
